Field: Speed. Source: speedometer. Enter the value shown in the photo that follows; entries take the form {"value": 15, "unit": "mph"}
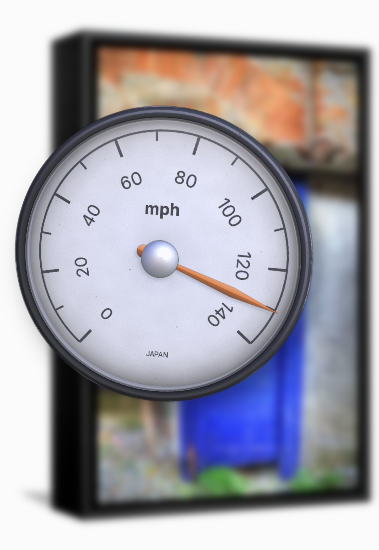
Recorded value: {"value": 130, "unit": "mph"}
